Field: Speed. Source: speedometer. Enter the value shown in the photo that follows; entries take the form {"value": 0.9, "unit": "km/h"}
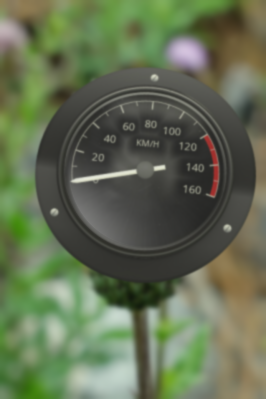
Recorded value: {"value": 0, "unit": "km/h"}
